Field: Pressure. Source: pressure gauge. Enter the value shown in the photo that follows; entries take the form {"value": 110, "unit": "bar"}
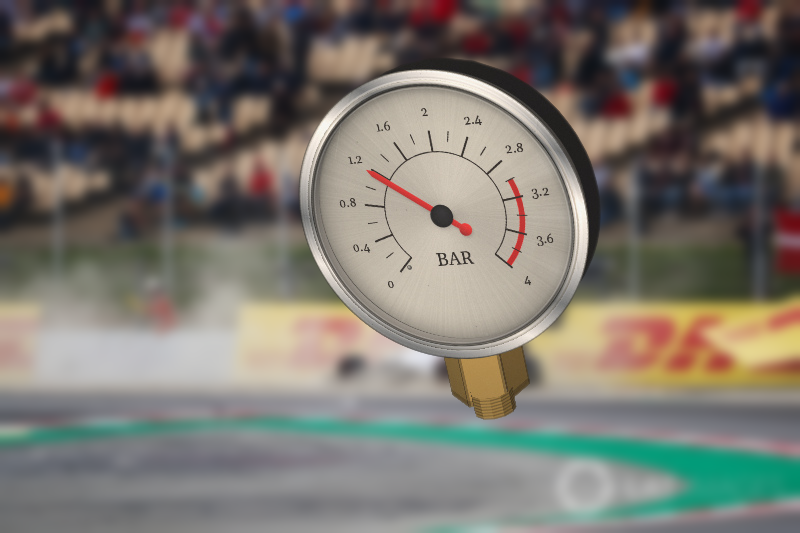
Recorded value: {"value": 1.2, "unit": "bar"}
